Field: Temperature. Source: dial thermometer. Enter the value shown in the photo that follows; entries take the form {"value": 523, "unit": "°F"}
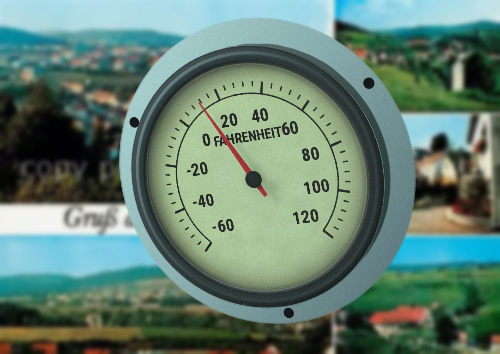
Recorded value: {"value": 12, "unit": "°F"}
